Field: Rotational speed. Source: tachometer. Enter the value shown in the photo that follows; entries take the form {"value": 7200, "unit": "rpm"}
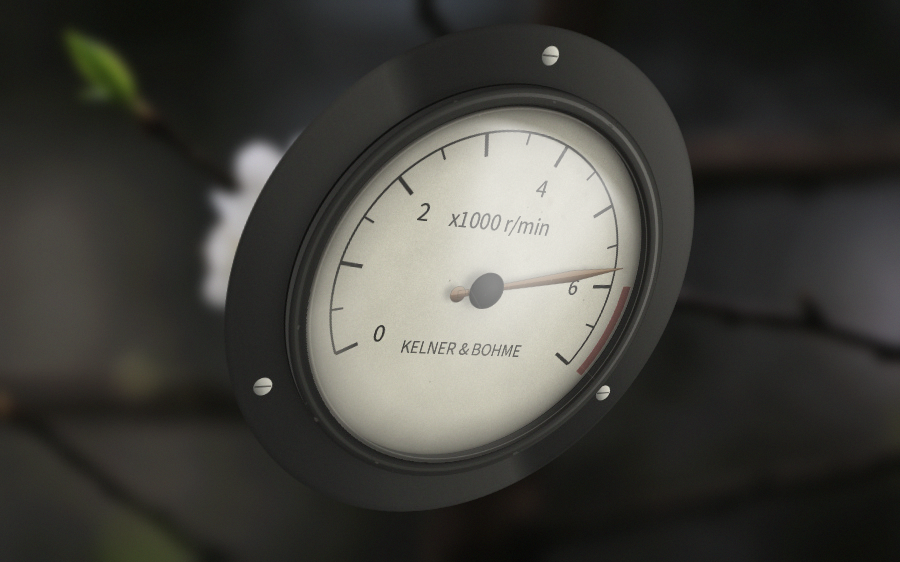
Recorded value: {"value": 5750, "unit": "rpm"}
